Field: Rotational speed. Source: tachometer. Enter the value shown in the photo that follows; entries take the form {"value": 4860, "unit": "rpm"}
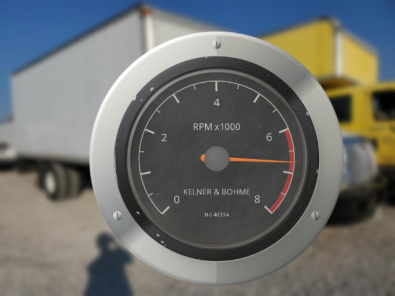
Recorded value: {"value": 6750, "unit": "rpm"}
